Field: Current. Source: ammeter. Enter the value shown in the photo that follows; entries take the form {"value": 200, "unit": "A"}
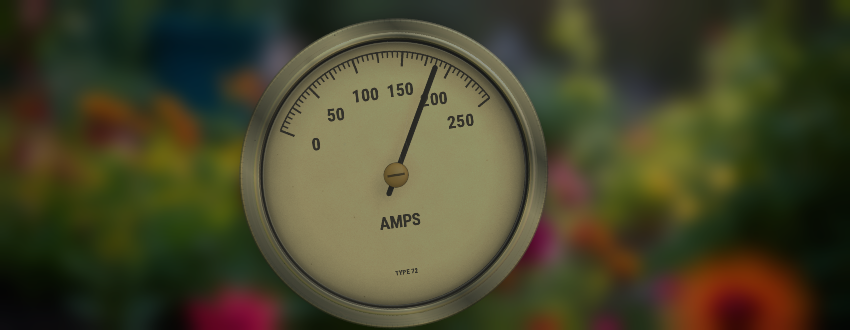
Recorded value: {"value": 185, "unit": "A"}
